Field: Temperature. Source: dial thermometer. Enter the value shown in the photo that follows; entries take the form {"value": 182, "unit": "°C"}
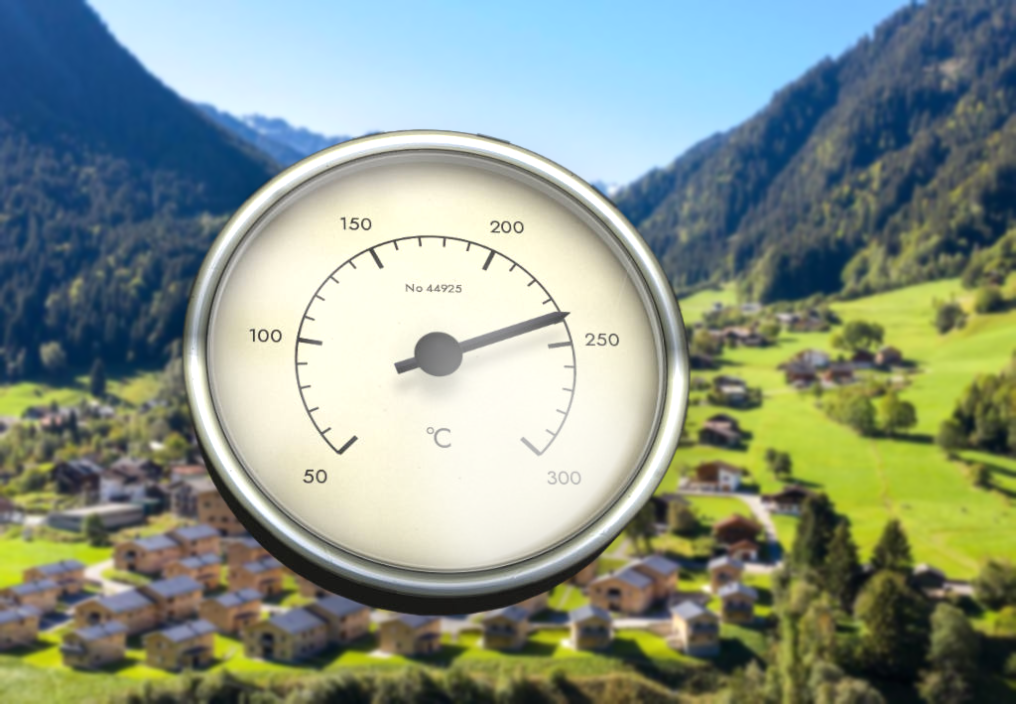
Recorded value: {"value": 240, "unit": "°C"}
